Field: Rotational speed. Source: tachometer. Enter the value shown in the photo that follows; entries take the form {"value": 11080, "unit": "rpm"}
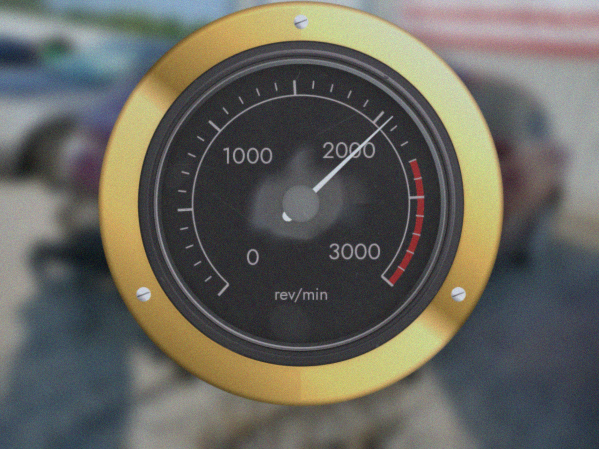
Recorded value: {"value": 2050, "unit": "rpm"}
